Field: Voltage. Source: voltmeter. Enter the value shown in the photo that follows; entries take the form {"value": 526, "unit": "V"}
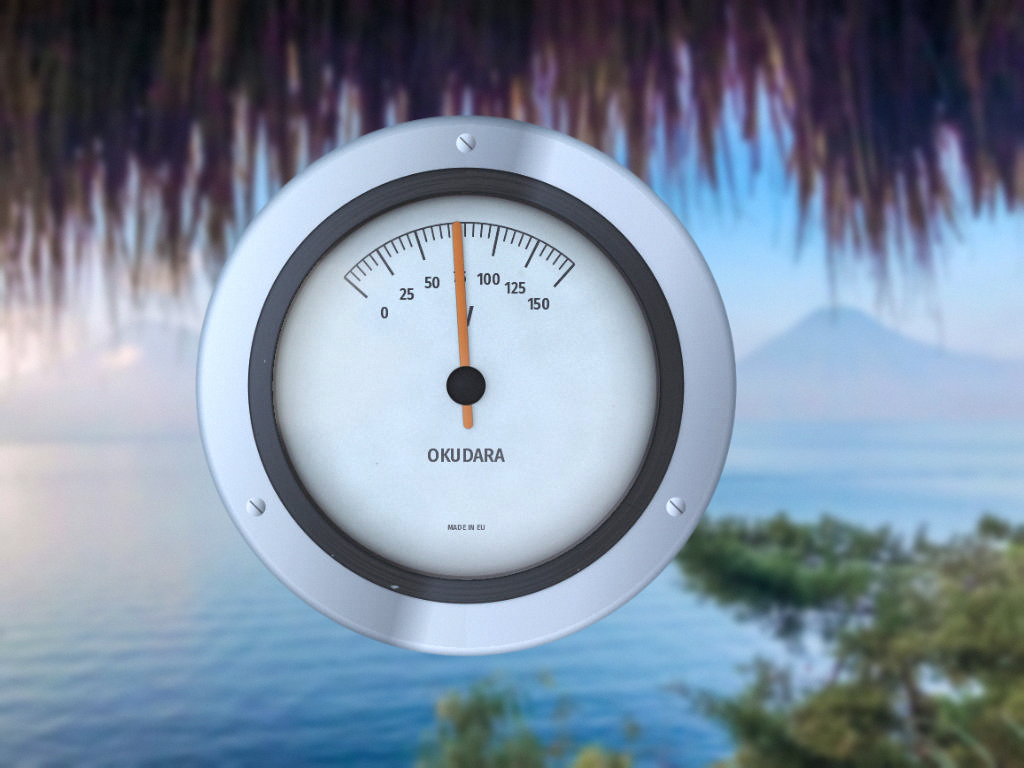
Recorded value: {"value": 75, "unit": "V"}
